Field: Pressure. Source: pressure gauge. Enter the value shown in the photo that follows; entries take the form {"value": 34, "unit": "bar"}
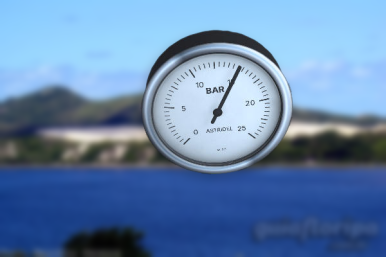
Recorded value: {"value": 15, "unit": "bar"}
